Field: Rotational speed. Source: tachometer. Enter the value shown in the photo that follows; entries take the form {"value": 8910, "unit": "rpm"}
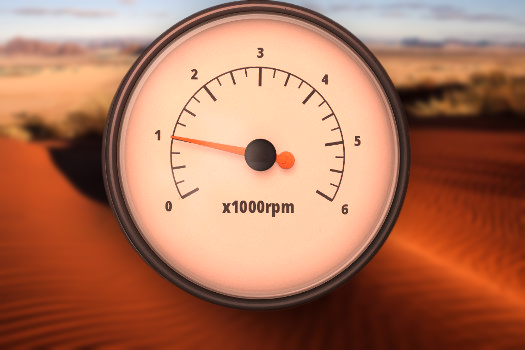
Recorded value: {"value": 1000, "unit": "rpm"}
